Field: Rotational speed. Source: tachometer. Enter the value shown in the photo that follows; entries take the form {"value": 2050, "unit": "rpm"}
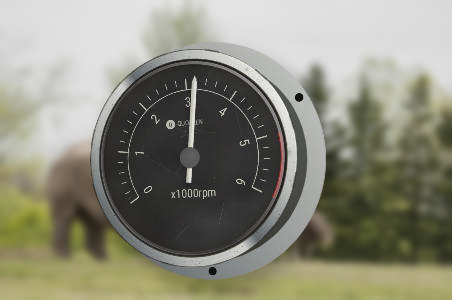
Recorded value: {"value": 3200, "unit": "rpm"}
